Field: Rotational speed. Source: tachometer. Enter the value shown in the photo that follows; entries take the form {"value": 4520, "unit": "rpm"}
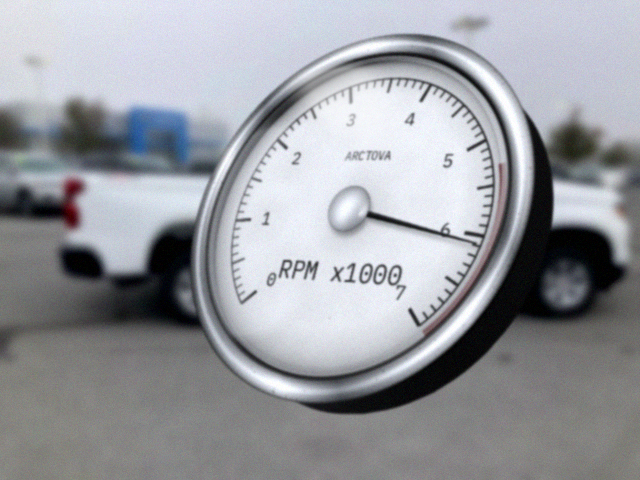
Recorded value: {"value": 6100, "unit": "rpm"}
